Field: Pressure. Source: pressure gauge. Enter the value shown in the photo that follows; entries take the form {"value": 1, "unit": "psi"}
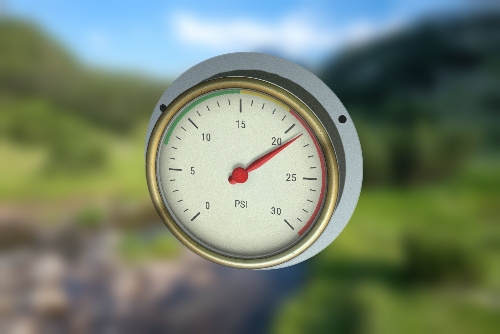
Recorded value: {"value": 21, "unit": "psi"}
